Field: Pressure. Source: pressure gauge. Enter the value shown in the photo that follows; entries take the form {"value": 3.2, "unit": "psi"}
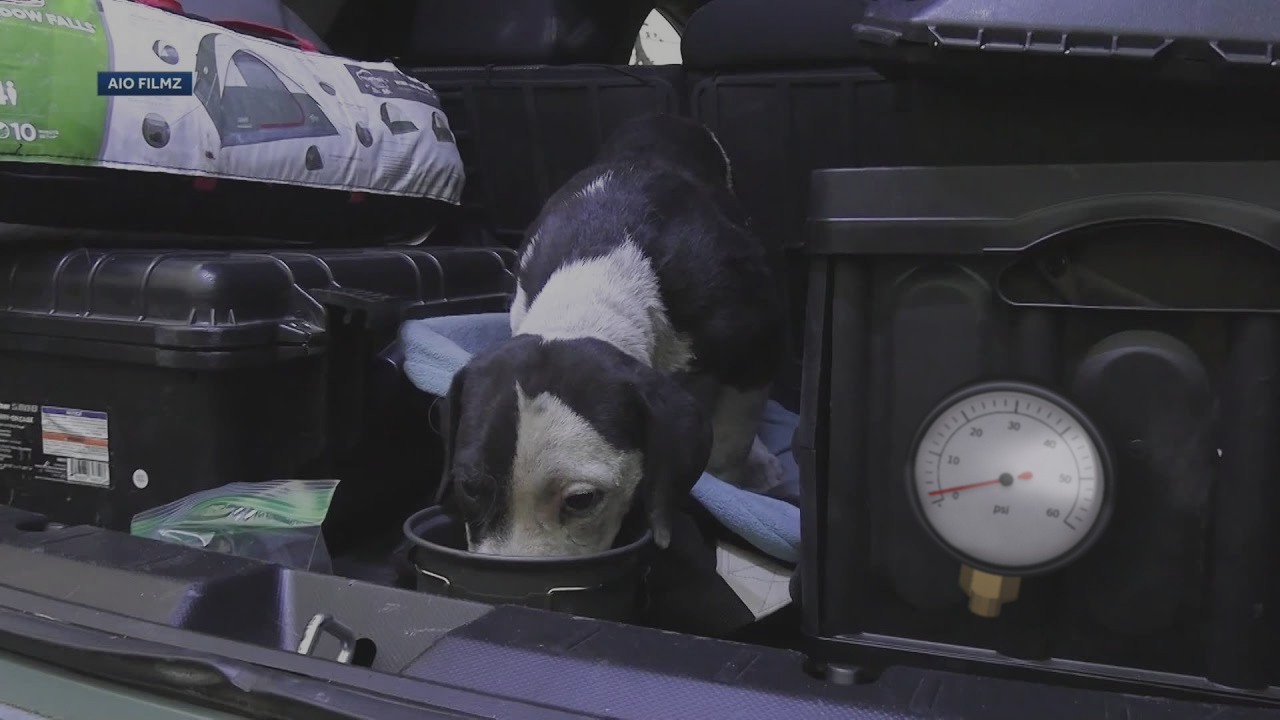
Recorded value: {"value": 2, "unit": "psi"}
